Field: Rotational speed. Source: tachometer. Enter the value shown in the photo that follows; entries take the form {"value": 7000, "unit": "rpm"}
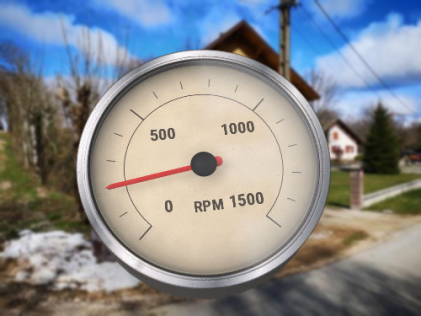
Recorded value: {"value": 200, "unit": "rpm"}
